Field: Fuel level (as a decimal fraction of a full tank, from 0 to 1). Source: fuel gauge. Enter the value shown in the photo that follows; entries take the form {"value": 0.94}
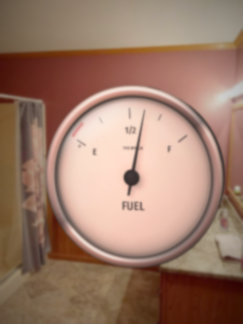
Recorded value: {"value": 0.625}
